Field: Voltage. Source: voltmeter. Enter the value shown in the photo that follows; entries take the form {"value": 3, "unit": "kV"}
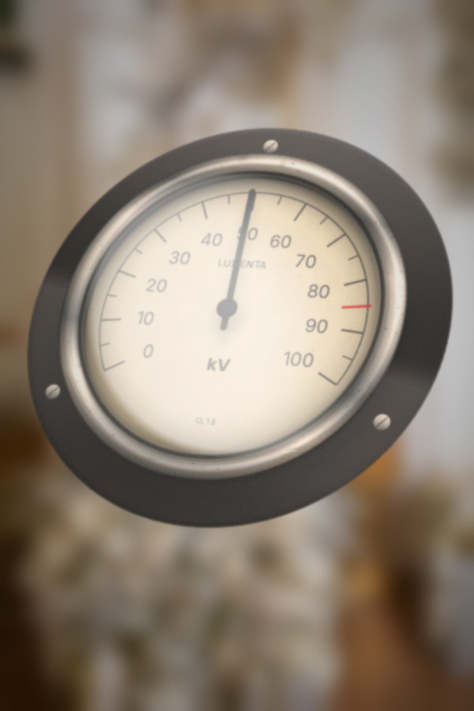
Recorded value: {"value": 50, "unit": "kV"}
